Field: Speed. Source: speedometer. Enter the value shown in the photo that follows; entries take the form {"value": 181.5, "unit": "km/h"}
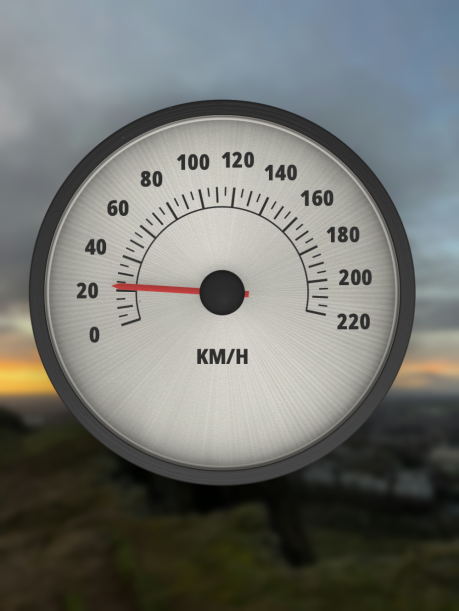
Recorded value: {"value": 22.5, "unit": "km/h"}
